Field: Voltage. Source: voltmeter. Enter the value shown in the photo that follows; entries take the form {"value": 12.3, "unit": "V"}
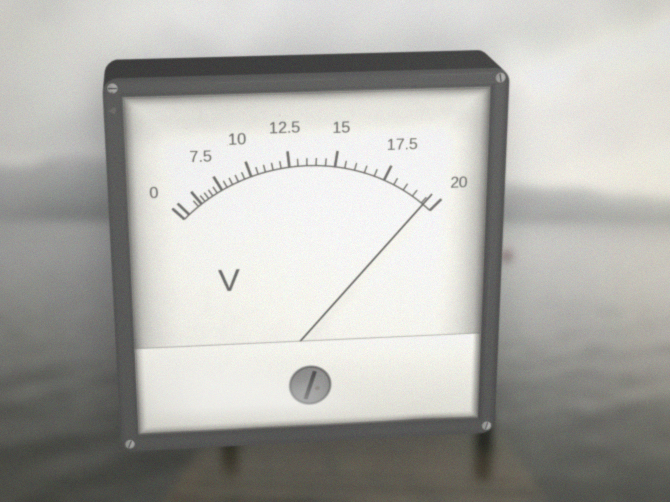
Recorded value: {"value": 19.5, "unit": "V"}
